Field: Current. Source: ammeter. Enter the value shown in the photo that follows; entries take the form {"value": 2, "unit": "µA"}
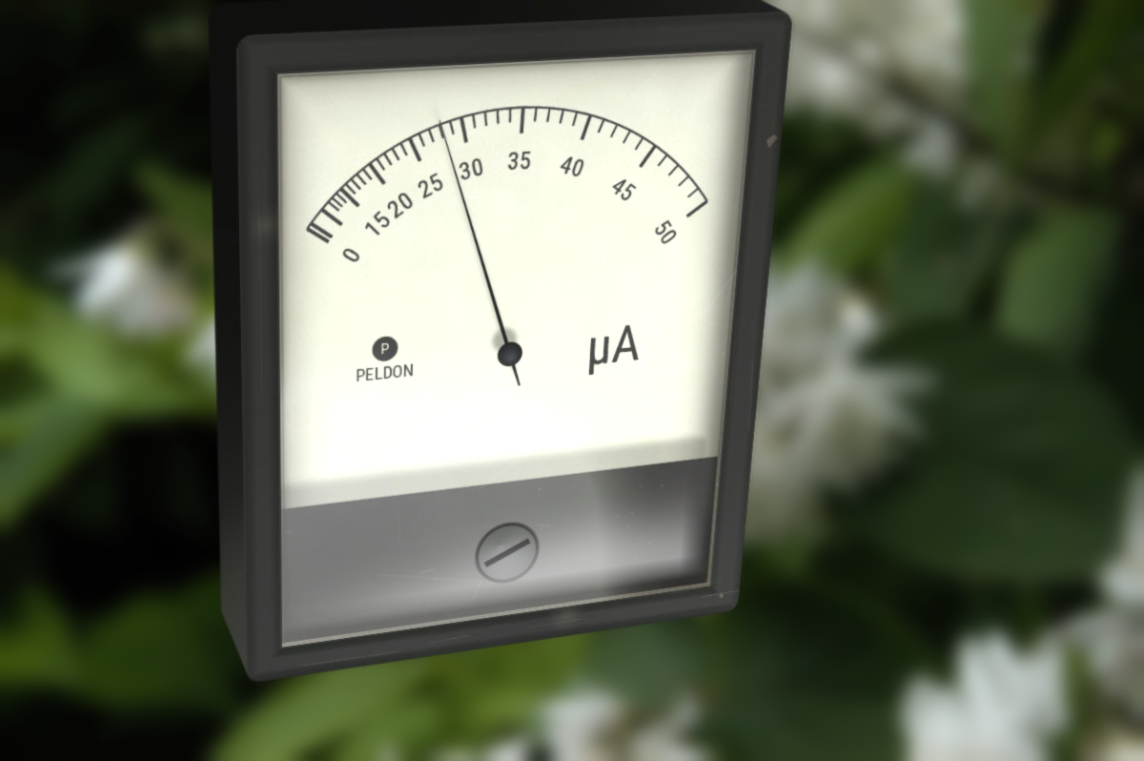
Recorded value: {"value": 28, "unit": "µA"}
